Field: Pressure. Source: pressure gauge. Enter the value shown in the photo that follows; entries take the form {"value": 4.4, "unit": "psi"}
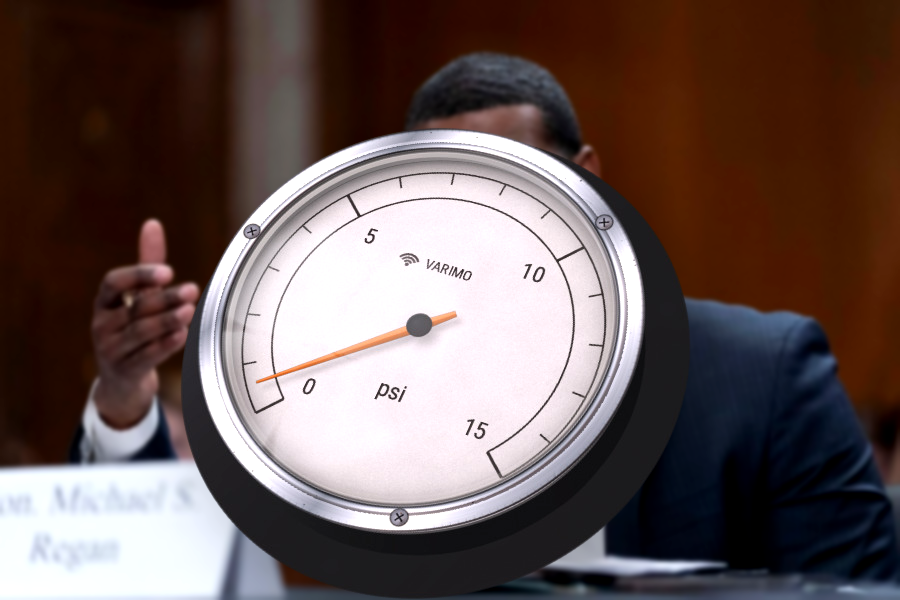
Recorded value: {"value": 0.5, "unit": "psi"}
